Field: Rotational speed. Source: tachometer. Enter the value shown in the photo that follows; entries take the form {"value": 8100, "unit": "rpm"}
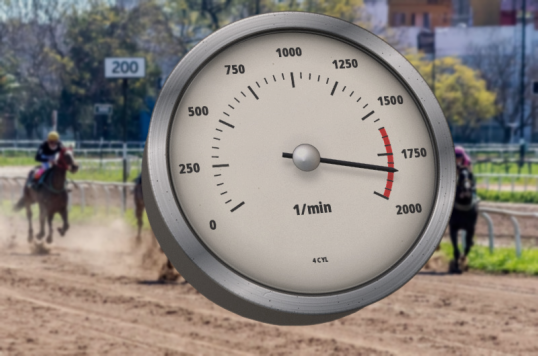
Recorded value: {"value": 1850, "unit": "rpm"}
